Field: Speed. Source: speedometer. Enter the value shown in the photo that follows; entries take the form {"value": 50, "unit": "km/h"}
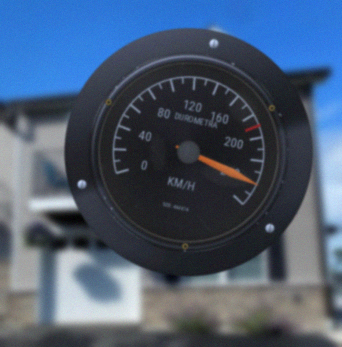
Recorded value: {"value": 240, "unit": "km/h"}
